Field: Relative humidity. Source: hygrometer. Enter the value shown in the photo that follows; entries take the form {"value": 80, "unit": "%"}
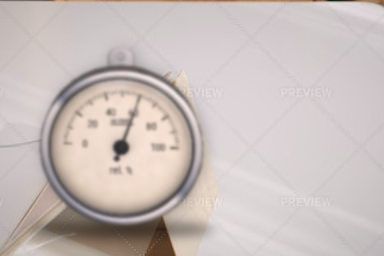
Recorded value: {"value": 60, "unit": "%"}
